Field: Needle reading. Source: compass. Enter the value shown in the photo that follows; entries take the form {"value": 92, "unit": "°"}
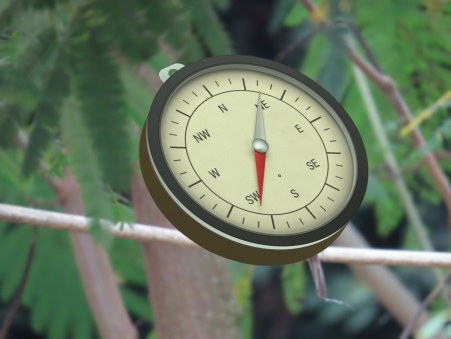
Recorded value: {"value": 220, "unit": "°"}
